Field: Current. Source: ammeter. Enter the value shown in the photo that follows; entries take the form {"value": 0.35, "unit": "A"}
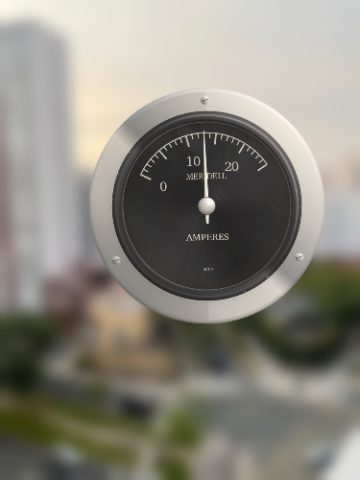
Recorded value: {"value": 13, "unit": "A"}
